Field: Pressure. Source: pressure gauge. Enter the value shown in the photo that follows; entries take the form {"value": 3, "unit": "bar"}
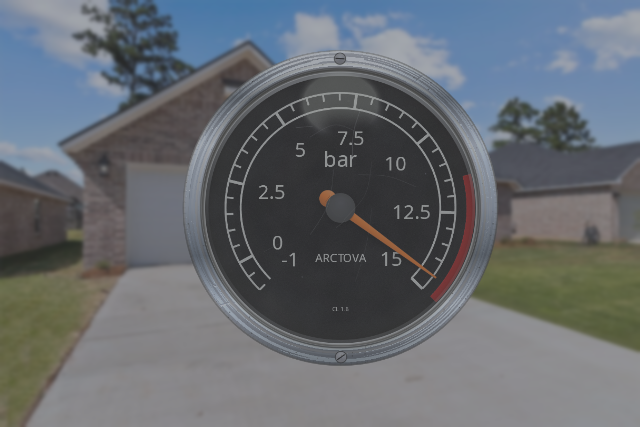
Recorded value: {"value": 14.5, "unit": "bar"}
